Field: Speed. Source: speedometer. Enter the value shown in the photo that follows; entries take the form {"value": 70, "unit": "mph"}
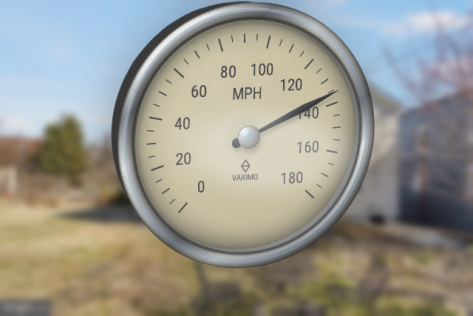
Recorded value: {"value": 135, "unit": "mph"}
